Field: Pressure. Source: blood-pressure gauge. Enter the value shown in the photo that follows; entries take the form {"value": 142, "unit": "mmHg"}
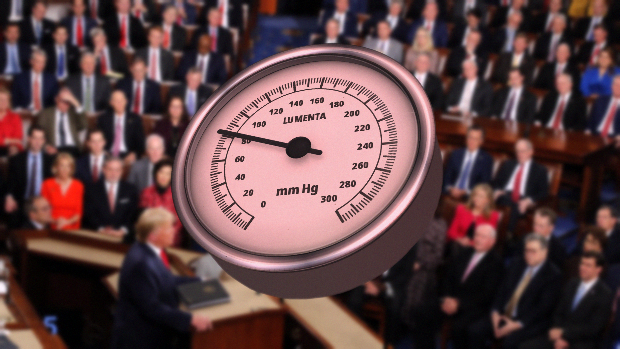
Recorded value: {"value": 80, "unit": "mmHg"}
